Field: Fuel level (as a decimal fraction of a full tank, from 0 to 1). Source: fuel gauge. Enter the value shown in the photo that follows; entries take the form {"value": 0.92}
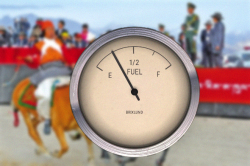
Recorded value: {"value": 0.25}
